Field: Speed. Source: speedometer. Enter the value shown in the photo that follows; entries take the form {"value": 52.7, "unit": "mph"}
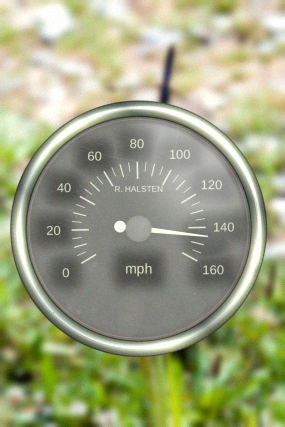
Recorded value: {"value": 145, "unit": "mph"}
